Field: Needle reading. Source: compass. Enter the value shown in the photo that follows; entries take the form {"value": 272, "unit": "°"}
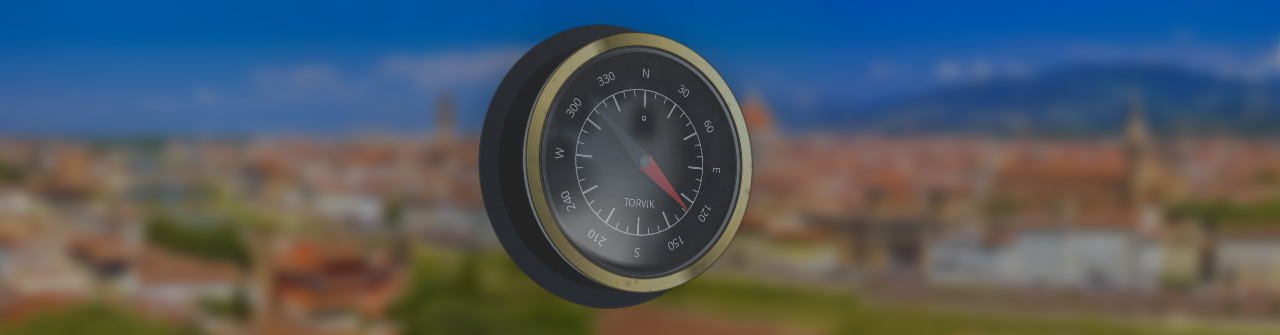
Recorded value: {"value": 130, "unit": "°"}
